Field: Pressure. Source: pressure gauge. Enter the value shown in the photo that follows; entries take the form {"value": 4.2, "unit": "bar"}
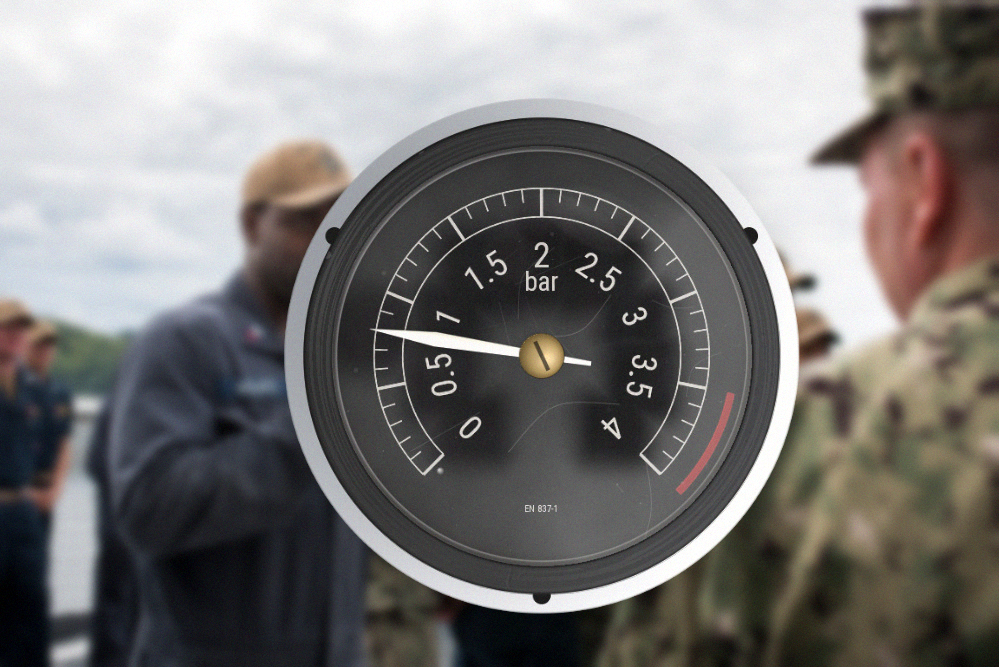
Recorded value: {"value": 0.8, "unit": "bar"}
